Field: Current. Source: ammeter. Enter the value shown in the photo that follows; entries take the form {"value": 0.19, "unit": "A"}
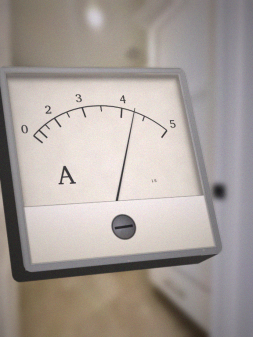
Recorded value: {"value": 4.25, "unit": "A"}
